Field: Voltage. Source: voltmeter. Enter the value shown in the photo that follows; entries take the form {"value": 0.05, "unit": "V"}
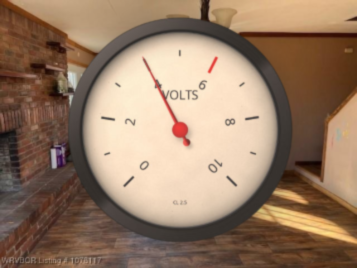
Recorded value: {"value": 4, "unit": "V"}
